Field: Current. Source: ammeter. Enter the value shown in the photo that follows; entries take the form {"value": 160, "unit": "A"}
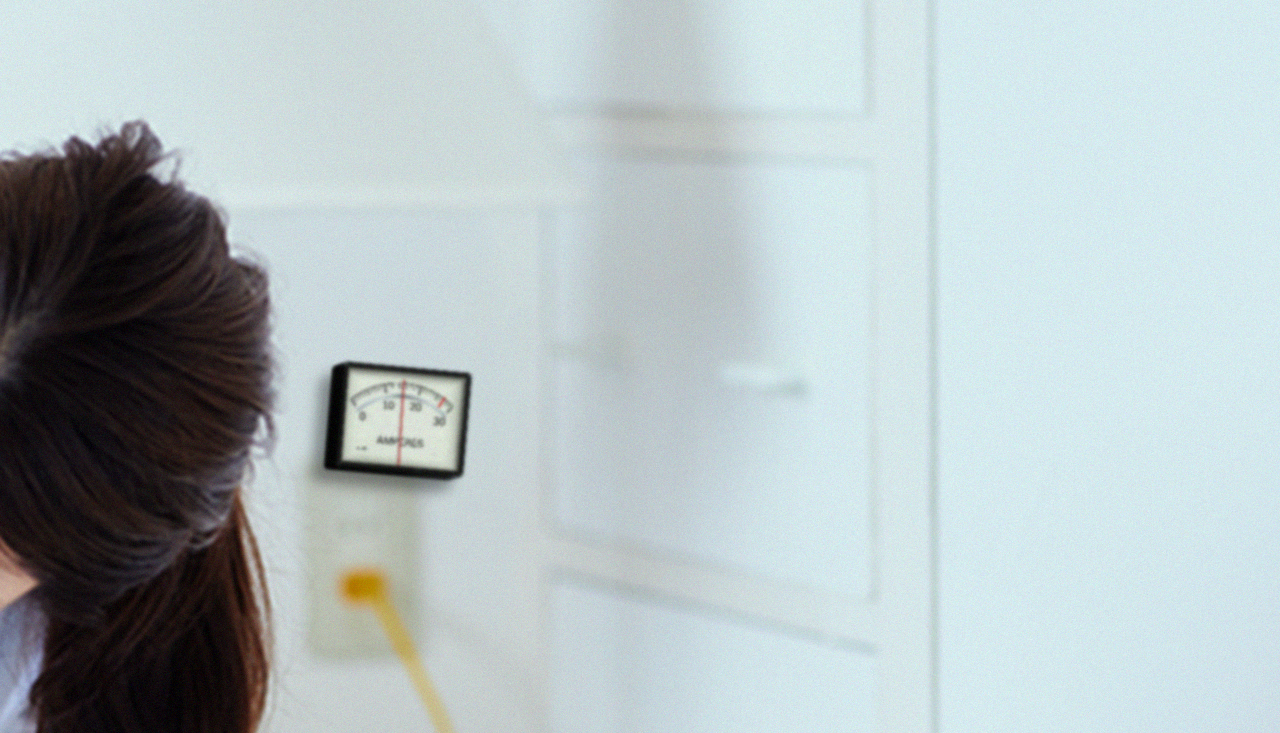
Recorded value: {"value": 15, "unit": "A"}
